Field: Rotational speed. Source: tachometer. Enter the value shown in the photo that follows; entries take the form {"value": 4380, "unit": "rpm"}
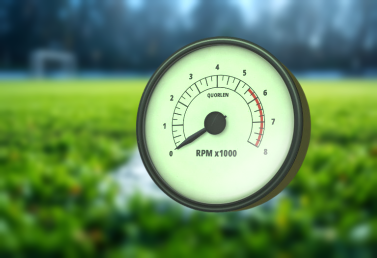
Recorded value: {"value": 0, "unit": "rpm"}
